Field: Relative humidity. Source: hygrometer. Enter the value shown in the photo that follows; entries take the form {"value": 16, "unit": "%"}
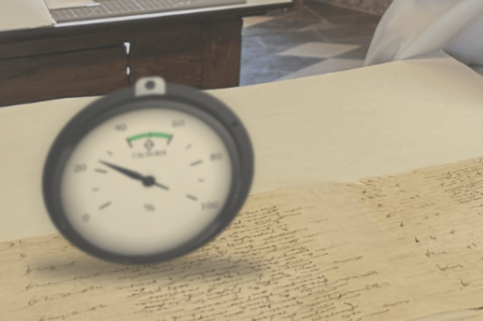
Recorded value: {"value": 25, "unit": "%"}
